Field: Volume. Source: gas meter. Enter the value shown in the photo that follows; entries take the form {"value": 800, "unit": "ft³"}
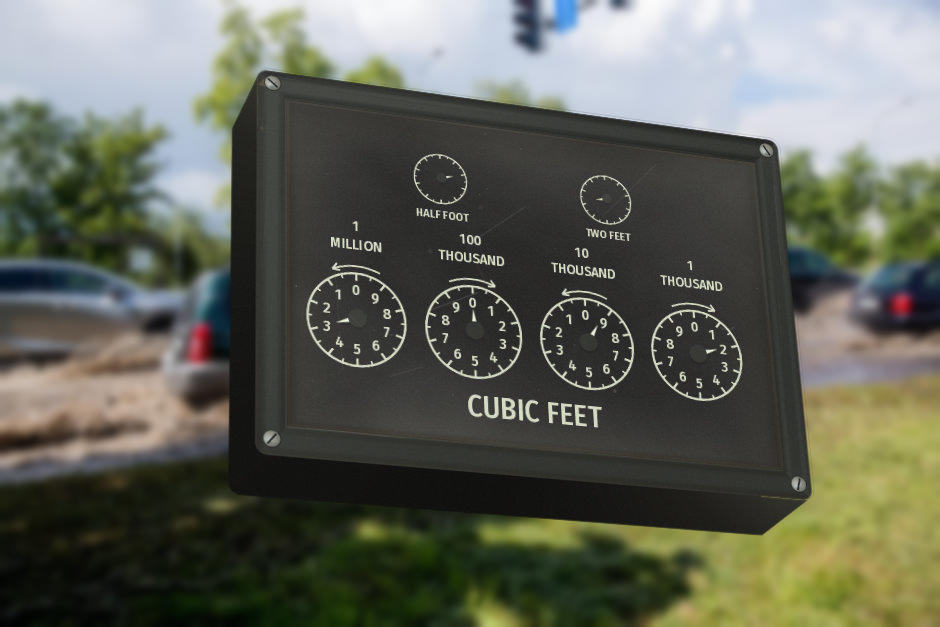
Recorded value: {"value": 299200, "unit": "ft³"}
